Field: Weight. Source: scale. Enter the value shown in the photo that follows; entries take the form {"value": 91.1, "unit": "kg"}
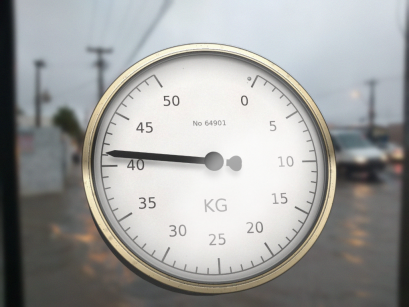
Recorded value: {"value": 41, "unit": "kg"}
